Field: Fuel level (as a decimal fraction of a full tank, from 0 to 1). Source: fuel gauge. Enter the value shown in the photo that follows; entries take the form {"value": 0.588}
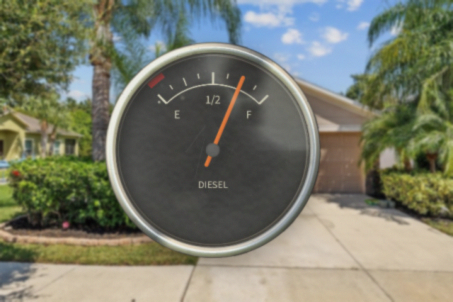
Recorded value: {"value": 0.75}
